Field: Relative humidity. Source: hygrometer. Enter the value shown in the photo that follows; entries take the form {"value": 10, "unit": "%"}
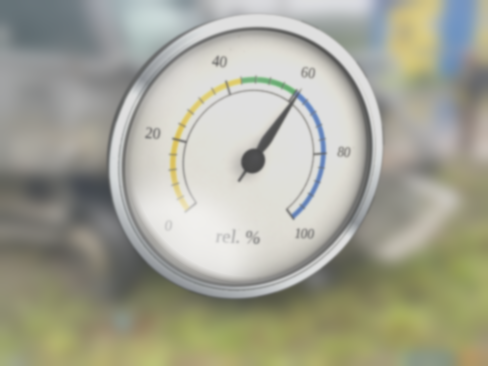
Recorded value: {"value": 60, "unit": "%"}
